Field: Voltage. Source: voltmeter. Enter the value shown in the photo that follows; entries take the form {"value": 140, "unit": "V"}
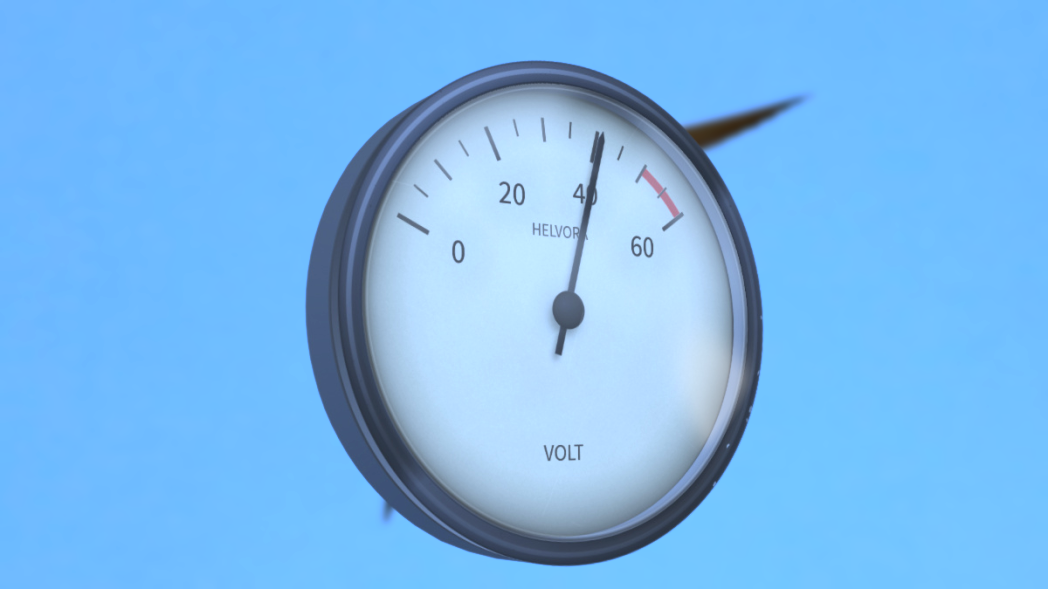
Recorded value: {"value": 40, "unit": "V"}
